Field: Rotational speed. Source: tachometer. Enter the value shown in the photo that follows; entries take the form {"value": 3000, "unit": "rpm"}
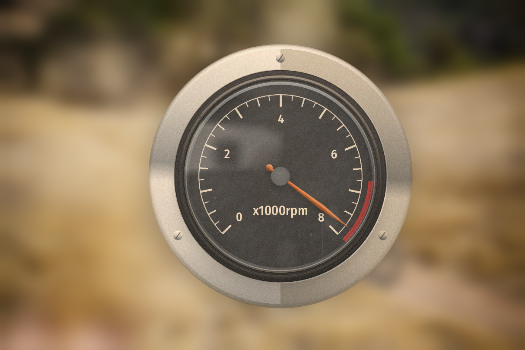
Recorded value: {"value": 7750, "unit": "rpm"}
